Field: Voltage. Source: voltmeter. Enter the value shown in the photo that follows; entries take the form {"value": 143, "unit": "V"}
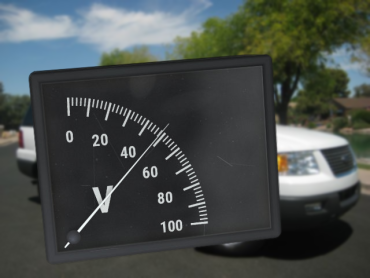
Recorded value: {"value": 48, "unit": "V"}
